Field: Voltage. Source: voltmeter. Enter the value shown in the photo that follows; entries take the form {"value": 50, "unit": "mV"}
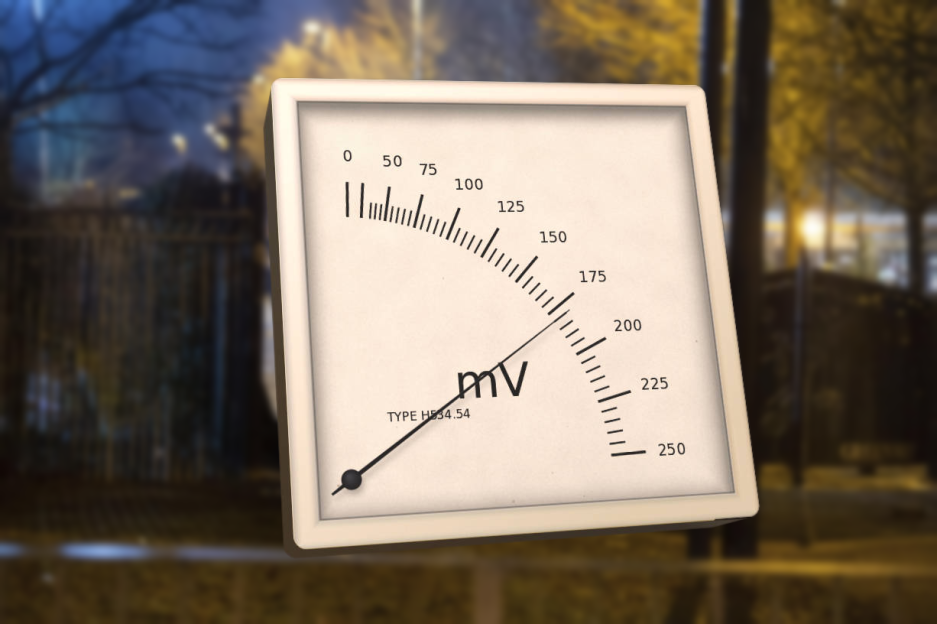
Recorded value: {"value": 180, "unit": "mV"}
